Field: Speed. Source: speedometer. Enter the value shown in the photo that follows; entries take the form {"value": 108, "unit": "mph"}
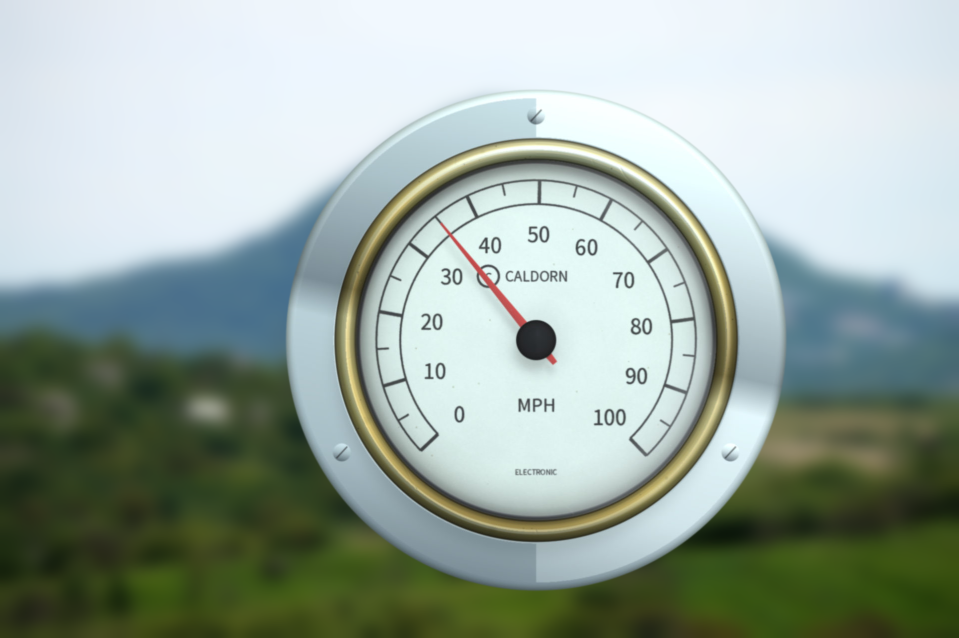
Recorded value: {"value": 35, "unit": "mph"}
